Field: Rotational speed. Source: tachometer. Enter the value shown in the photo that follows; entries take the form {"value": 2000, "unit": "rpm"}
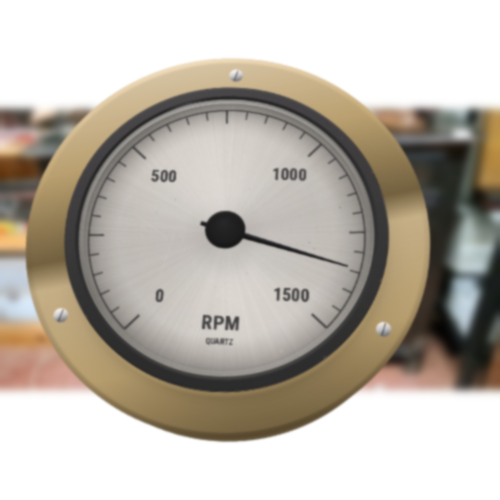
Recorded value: {"value": 1350, "unit": "rpm"}
